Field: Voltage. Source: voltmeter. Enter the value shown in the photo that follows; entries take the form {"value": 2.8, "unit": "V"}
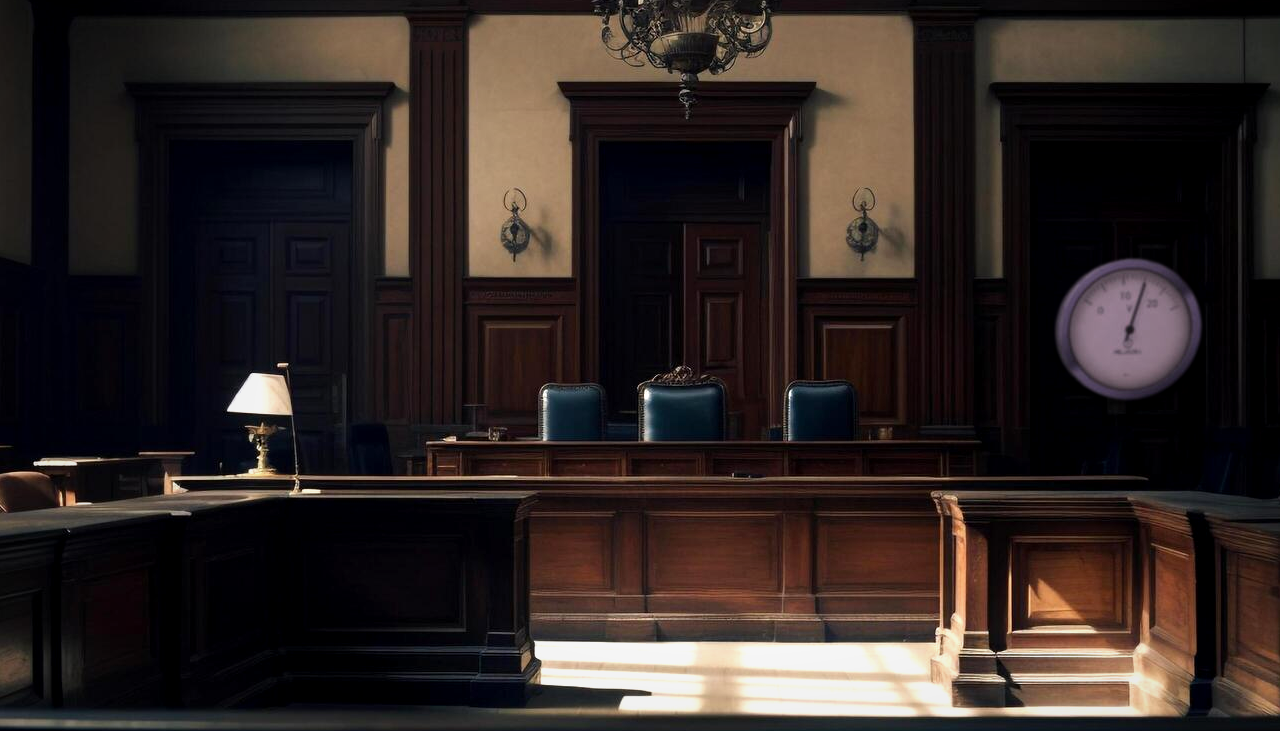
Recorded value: {"value": 15, "unit": "V"}
